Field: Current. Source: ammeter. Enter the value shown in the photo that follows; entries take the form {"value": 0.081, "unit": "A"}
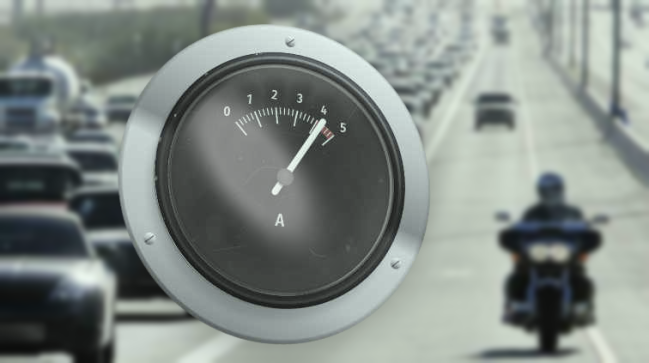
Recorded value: {"value": 4.2, "unit": "A"}
